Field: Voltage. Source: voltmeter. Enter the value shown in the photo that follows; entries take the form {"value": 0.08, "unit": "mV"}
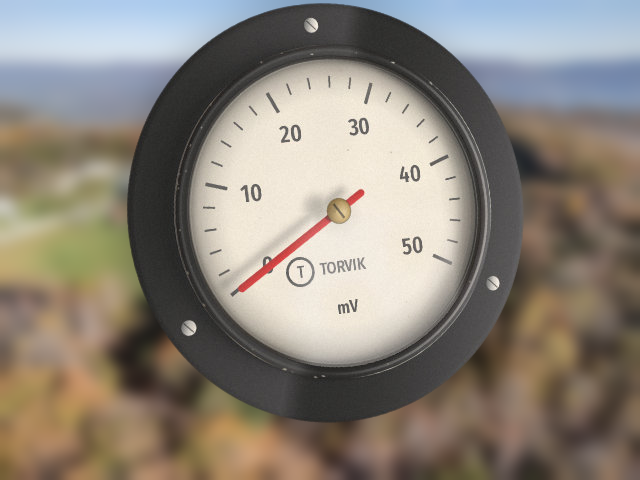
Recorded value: {"value": 0, "unit": "mV"}
